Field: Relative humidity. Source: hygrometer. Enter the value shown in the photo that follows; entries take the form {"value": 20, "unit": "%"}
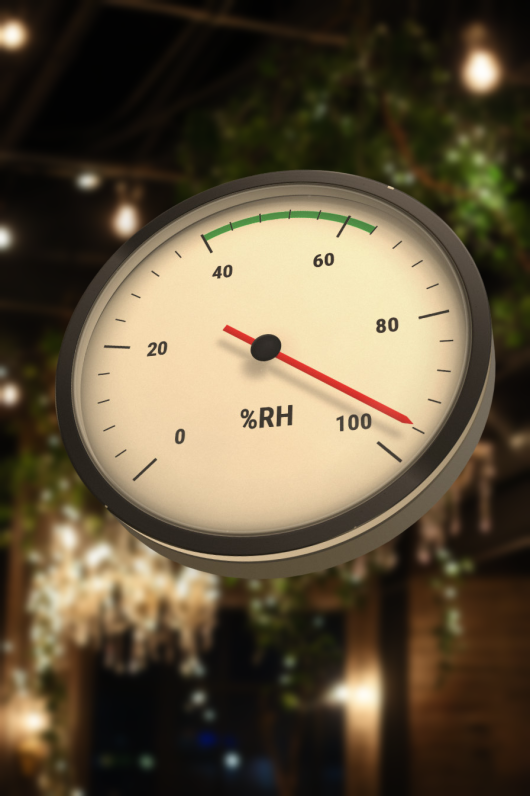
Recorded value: {"value": 96, "unit": "%"}
